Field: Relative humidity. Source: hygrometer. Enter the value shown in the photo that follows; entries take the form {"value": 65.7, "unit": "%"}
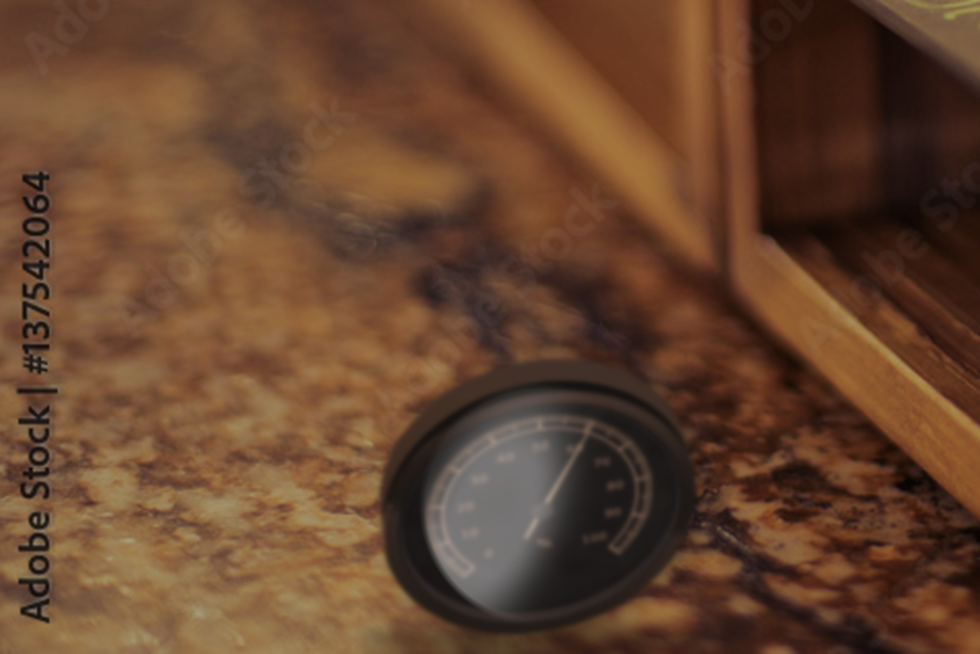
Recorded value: {"value": 60, "unit": "%"}
